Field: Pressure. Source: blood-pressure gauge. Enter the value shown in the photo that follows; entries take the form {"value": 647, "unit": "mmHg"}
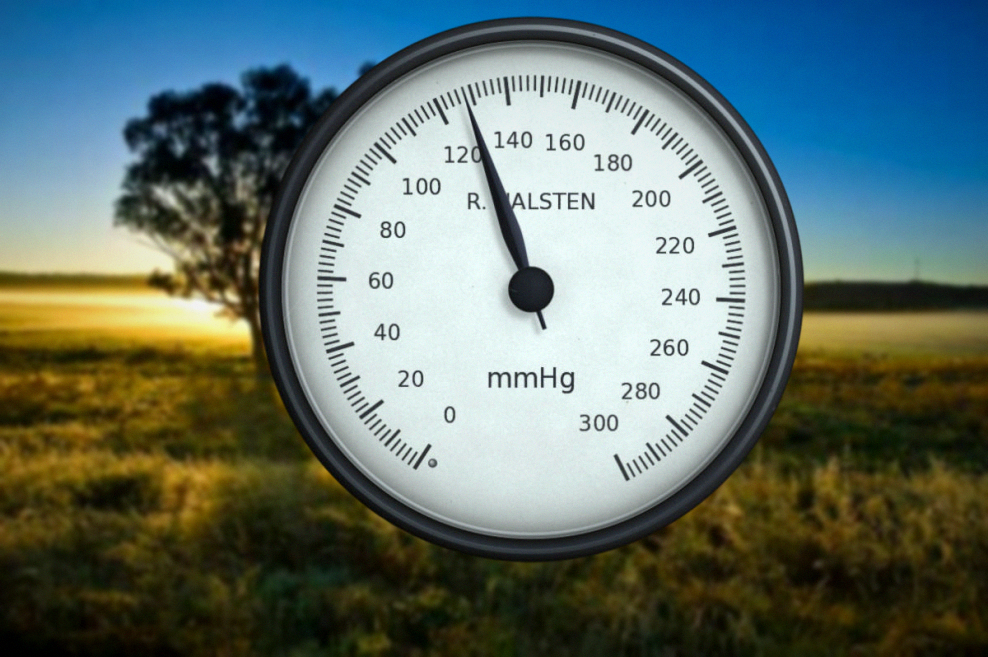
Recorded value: {"value": 128, "unit": "mmHg"}
